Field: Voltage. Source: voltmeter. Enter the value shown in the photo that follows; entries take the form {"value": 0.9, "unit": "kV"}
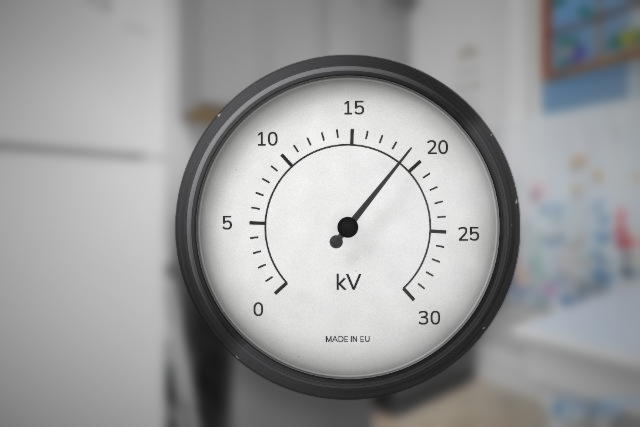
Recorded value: {"value": 19, "unit": "kV"}
